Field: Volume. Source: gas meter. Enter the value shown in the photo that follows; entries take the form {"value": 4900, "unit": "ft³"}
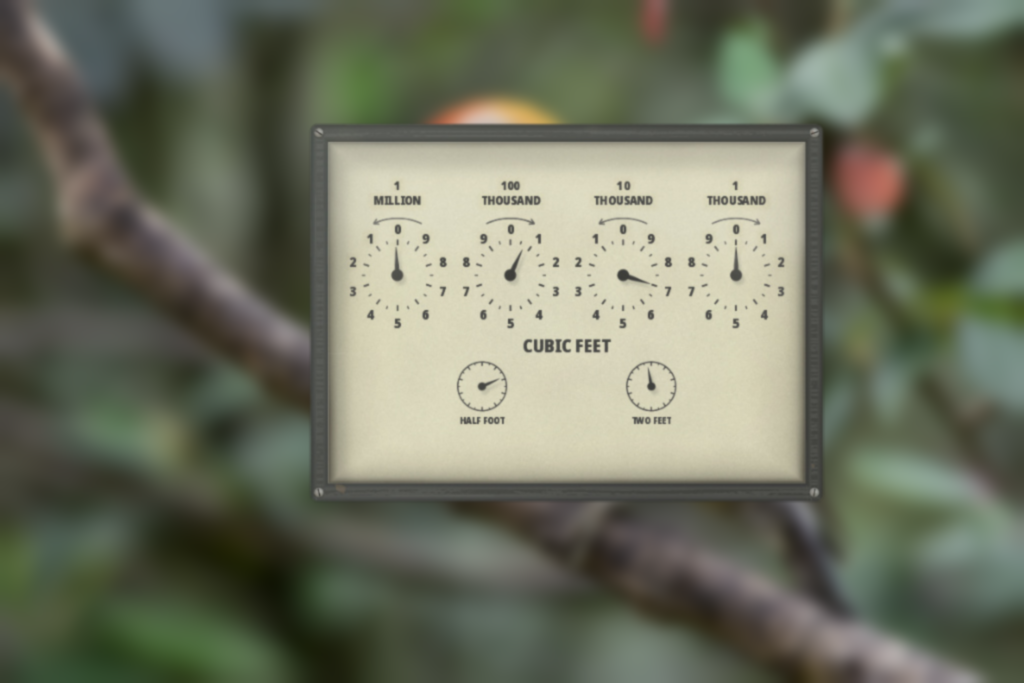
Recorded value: {"value": 7000, "unit": "ft³"}
